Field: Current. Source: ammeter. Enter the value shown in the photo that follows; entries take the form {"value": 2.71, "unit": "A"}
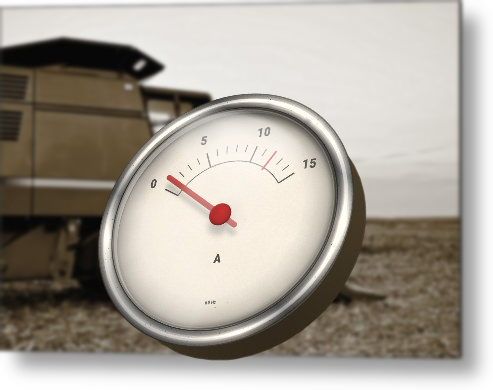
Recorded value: {"value": 1, "unit": "A"}
